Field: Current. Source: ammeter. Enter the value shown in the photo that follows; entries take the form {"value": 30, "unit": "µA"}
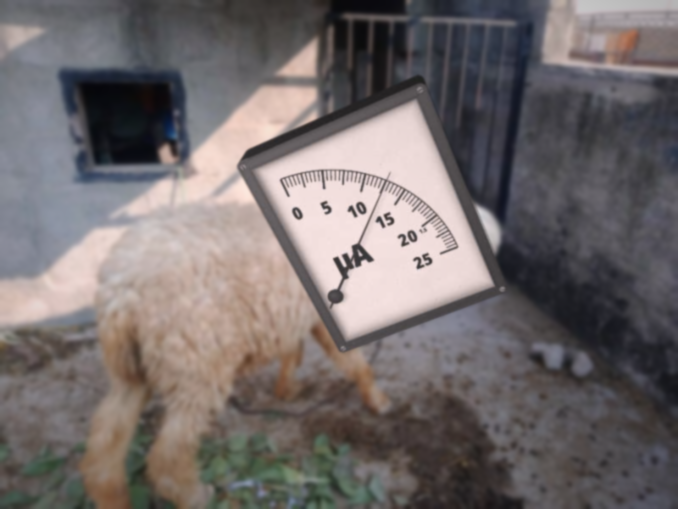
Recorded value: {"value": 12.5, "unit": "µA"}
